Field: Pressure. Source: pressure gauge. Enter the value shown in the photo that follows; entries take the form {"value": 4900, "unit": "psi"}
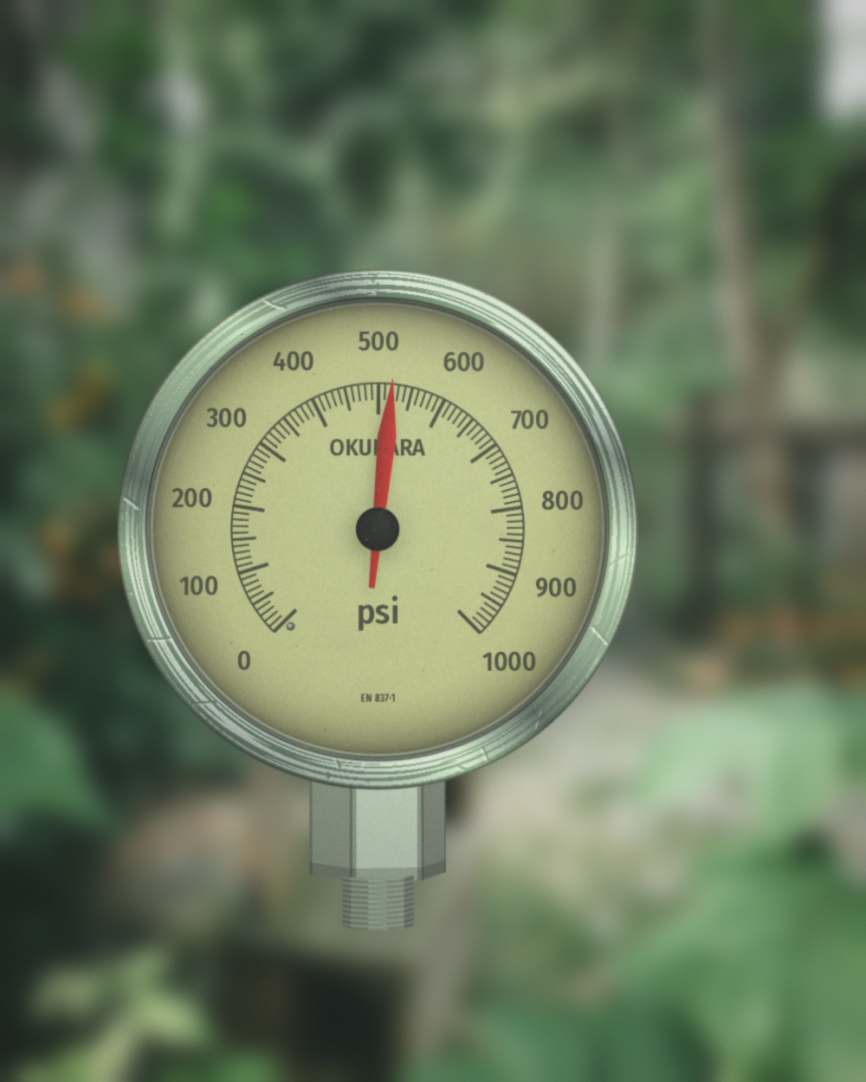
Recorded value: {"value": 520, "unit": "psi"}
